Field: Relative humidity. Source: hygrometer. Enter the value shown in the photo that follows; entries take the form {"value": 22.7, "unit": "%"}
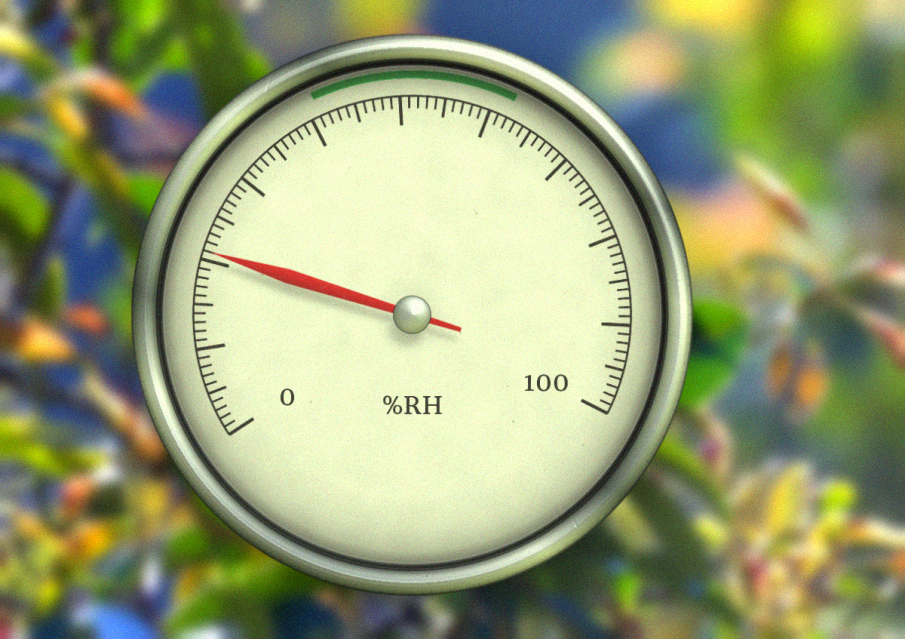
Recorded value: {"value": 21, "unit": "%"}
